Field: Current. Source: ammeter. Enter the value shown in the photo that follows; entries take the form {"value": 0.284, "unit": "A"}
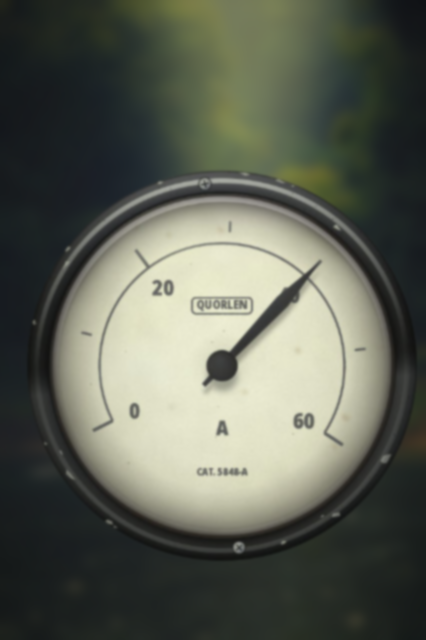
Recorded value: {"value": 40, "unit": "A"}
